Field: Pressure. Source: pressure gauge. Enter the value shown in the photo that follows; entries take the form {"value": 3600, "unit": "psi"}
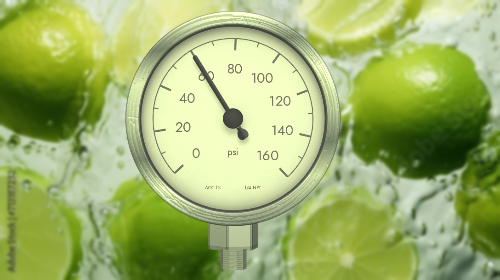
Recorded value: {"value": 60, "unit": "psi"}
